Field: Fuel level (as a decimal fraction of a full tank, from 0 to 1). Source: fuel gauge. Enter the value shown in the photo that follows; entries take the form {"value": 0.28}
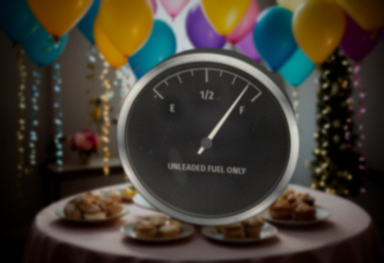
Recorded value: {"value": 0.875}
